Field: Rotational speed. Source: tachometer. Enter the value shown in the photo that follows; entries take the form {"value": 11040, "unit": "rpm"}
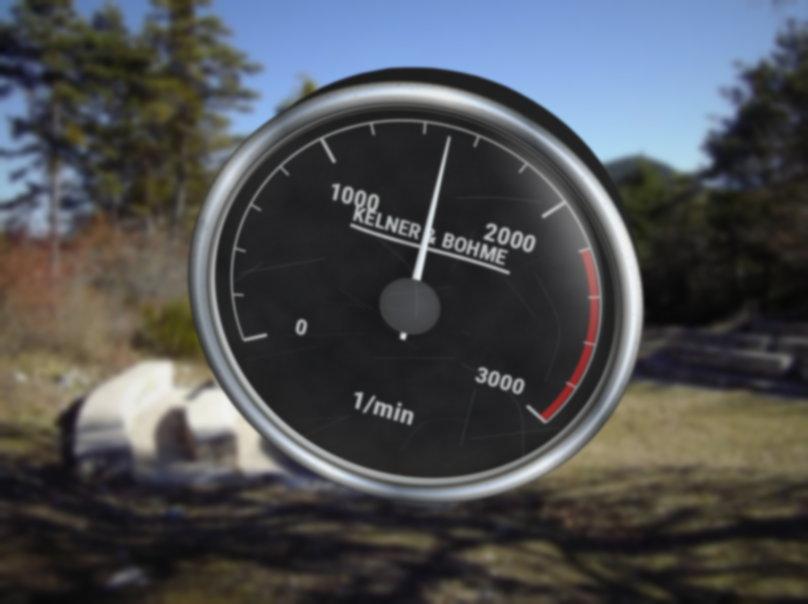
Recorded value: {"value": 1500, "unit": "rpm"}
